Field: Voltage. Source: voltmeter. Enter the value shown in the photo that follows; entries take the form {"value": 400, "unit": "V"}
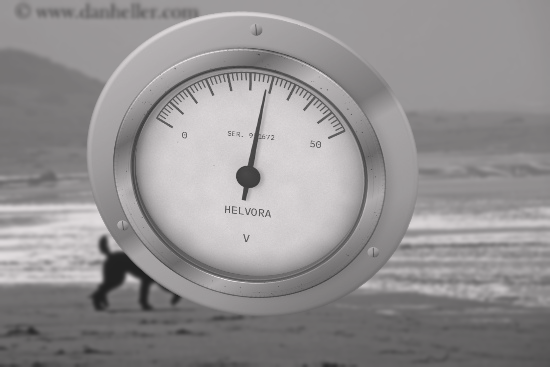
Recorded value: {"value": 29, "unit": "V"}
